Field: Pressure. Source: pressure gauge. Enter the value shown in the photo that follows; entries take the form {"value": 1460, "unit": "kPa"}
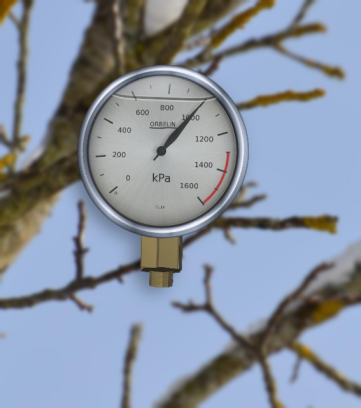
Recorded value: {"value": 1000, "unit": "kPa"}
